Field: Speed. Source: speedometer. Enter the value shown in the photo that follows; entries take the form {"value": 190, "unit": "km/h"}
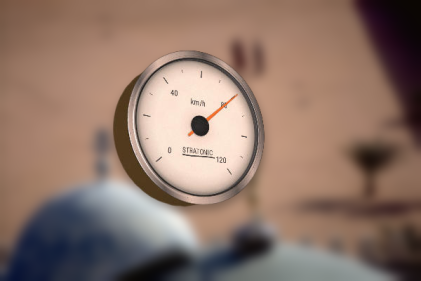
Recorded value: {"value": 80, "unit": "km/h"}
